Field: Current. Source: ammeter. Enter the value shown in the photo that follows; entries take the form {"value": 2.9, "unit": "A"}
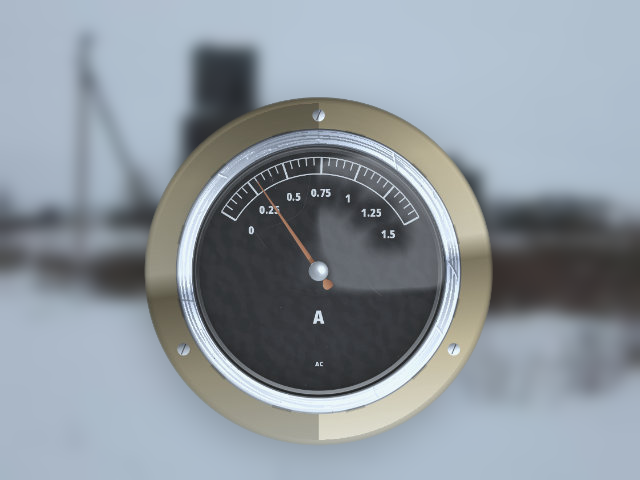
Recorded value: {"value": 0.3, "unit": "A"}
